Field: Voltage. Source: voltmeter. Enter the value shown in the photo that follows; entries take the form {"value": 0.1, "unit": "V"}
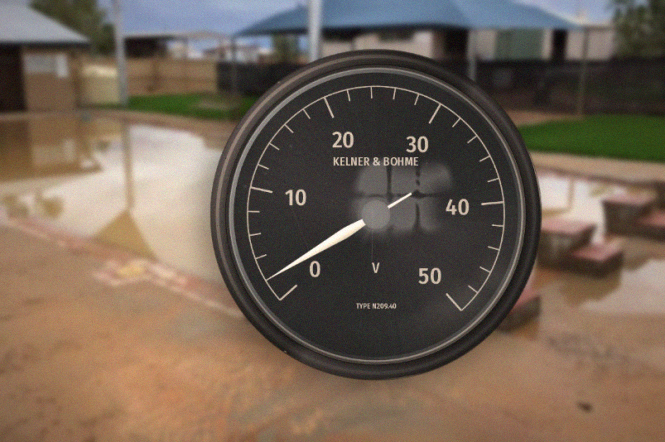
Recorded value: {"value": 2, "unit": "V"}
